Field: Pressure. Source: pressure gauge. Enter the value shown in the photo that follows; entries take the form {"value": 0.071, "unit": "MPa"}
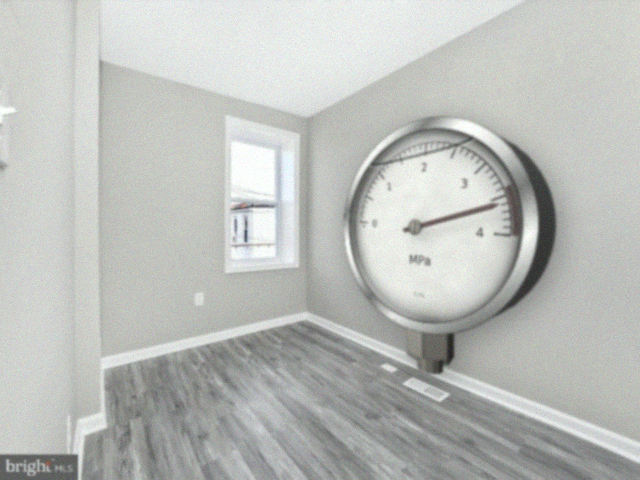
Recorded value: {"value": 3.6, "unit": "MPa"}
